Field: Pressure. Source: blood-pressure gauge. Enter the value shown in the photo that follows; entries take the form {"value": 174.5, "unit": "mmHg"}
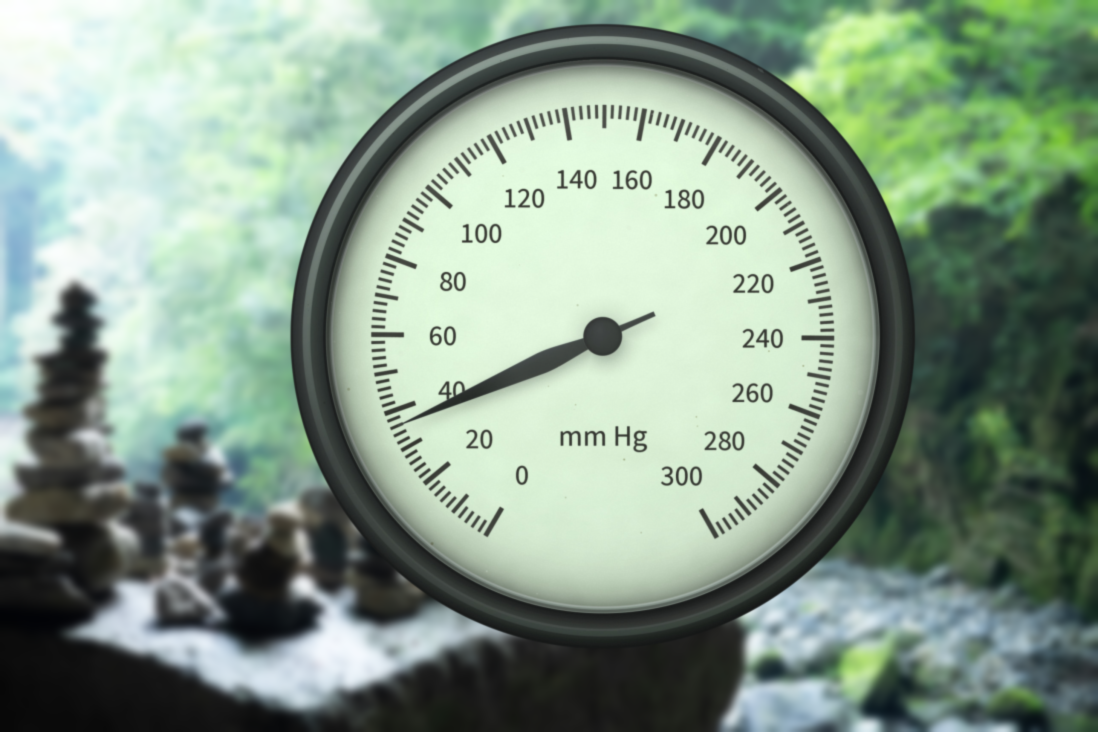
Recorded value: {"value": 36, "unit": "mmHg"}
